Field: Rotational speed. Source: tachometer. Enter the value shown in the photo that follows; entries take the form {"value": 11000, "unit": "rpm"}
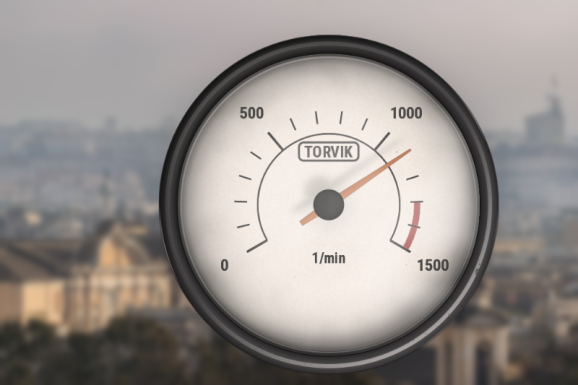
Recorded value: {"value": 1100, "unit": "rpm"}
